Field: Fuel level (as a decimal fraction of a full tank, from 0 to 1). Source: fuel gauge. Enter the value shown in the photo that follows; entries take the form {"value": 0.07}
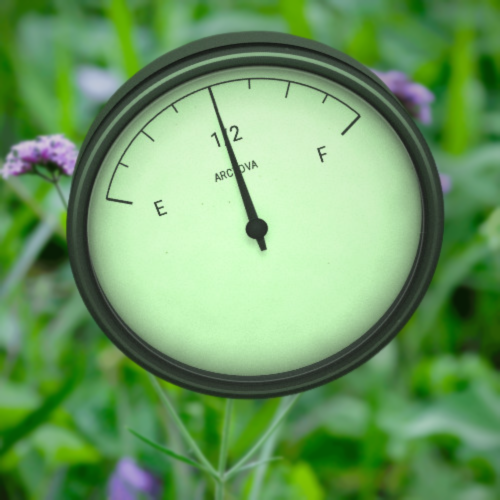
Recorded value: {"value": 0.5}
